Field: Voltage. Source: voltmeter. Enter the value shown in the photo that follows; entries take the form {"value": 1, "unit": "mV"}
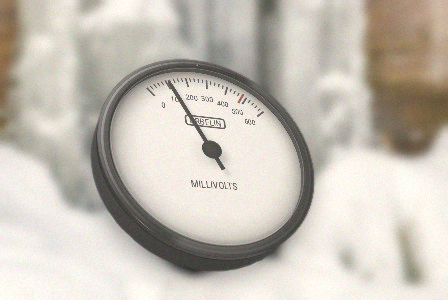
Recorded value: {"value": 100, "unit": "mV"}
